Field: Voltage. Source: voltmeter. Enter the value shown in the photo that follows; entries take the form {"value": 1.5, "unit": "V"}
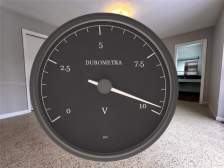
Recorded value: {"value": 9.75, "unit": "V"}
